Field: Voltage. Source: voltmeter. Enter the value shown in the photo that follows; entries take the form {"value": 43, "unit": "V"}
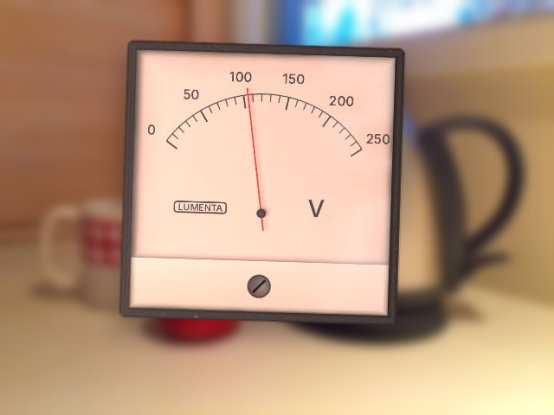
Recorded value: {"value": 105, "unit": "V"}
